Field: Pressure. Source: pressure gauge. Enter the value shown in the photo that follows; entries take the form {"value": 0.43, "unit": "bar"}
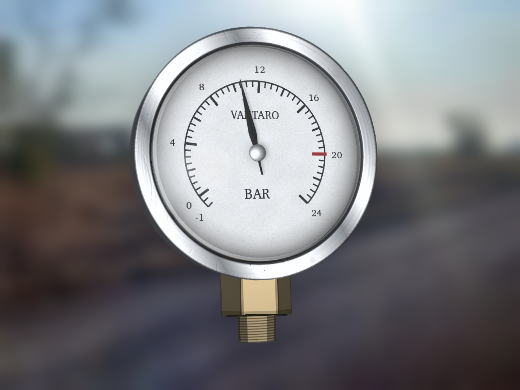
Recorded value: {"value": 10.5, "unit": "bar"}
